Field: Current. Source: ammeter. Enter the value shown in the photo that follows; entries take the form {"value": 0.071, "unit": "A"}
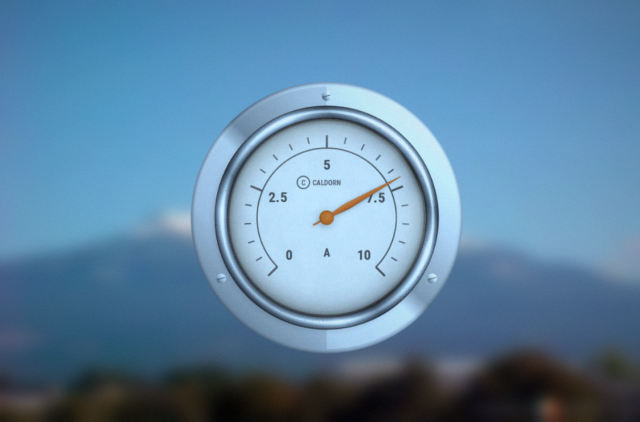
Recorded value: {"value": 7.25, "unit": "A"}
